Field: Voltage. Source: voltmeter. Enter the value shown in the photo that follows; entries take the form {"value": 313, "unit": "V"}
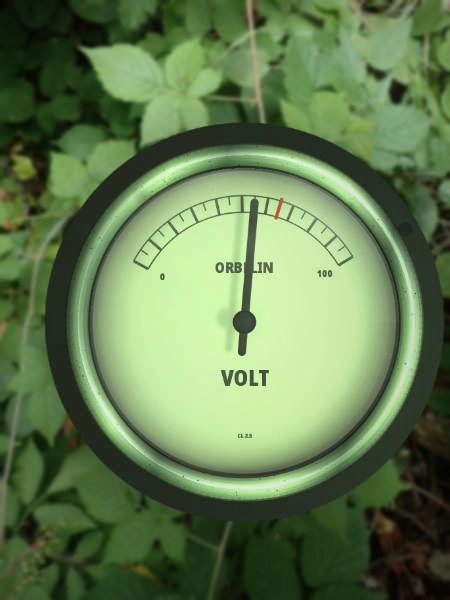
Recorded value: {"value": 55, "unit": "V"}
